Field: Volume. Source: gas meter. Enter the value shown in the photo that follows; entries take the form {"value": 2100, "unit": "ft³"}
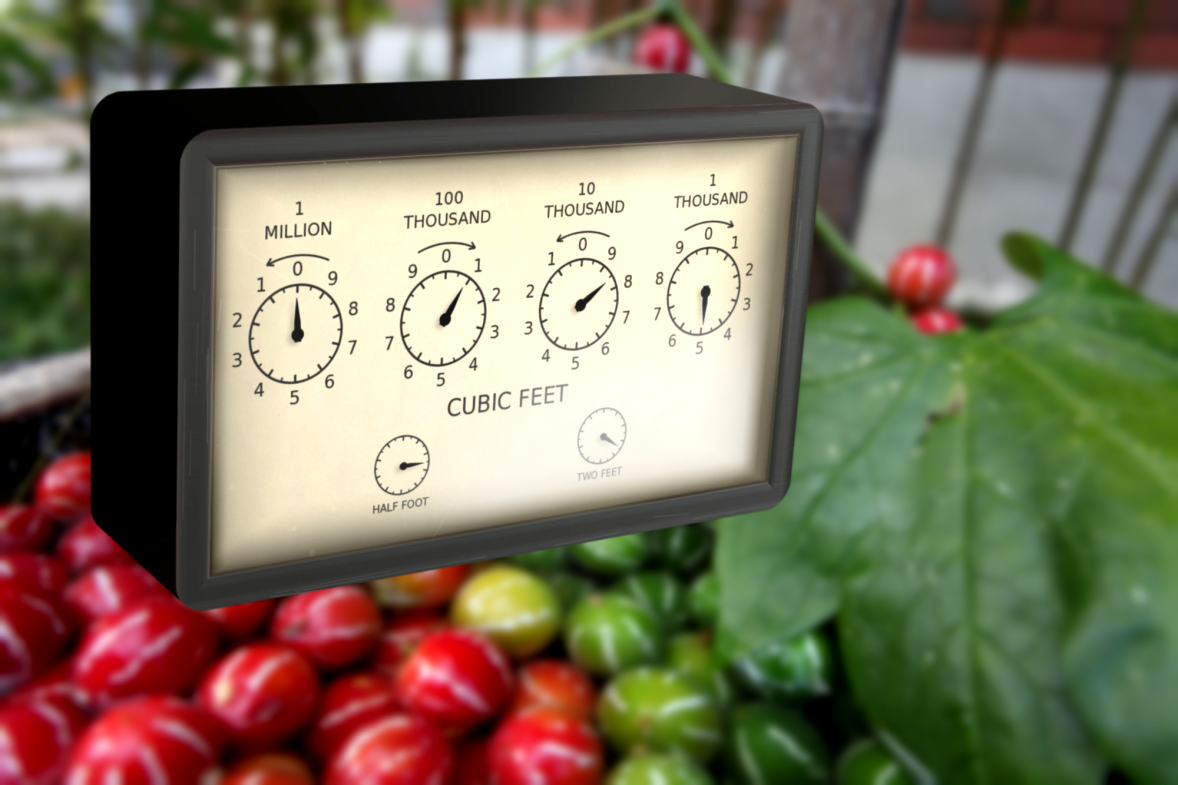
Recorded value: {"value": 8500, "unit": "ft³"}
